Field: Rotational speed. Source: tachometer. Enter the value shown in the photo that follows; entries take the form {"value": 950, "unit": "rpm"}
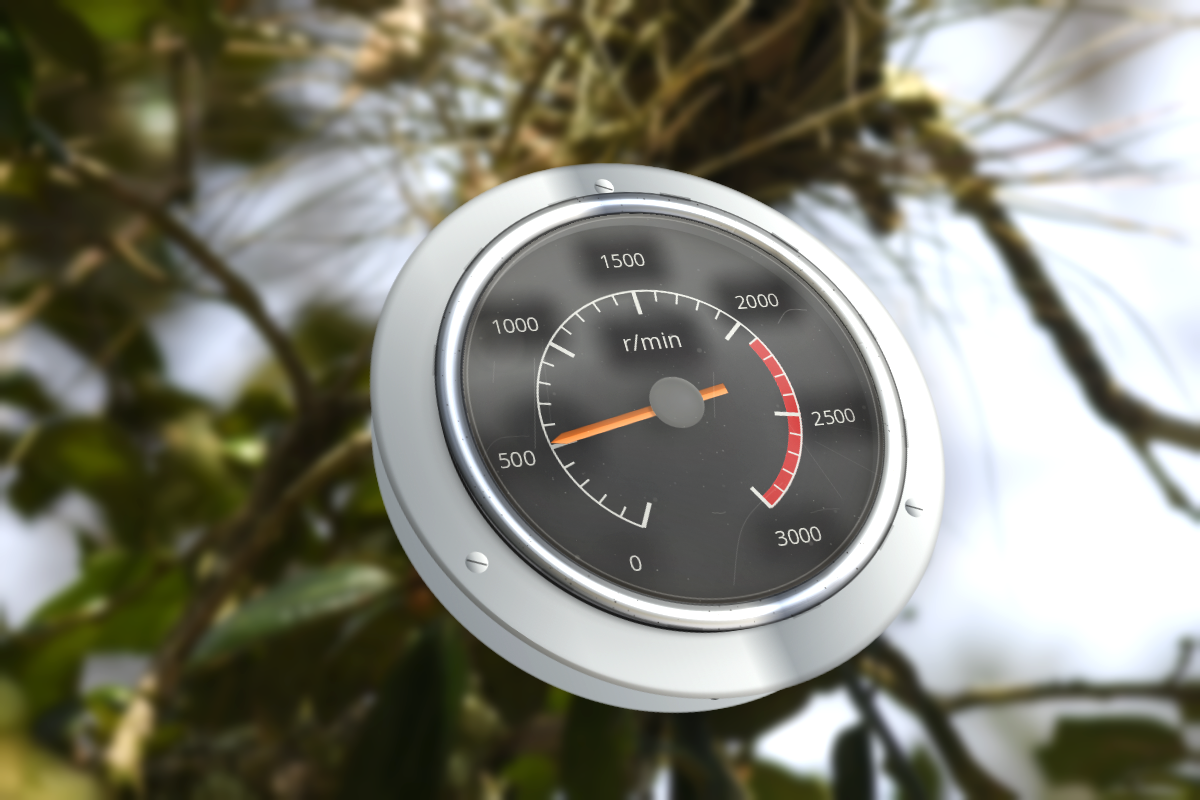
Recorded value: {"value": 500, "unit": "rpm"}
